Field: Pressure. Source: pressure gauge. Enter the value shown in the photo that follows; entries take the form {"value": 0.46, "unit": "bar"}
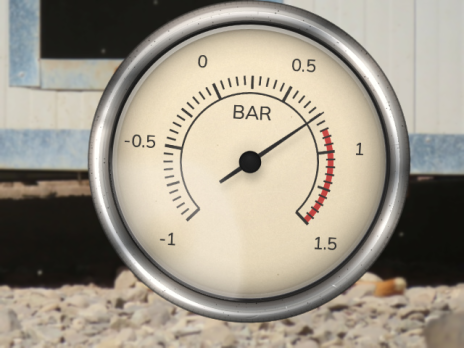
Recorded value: {"value": 0.75, "unit": "bar"}
